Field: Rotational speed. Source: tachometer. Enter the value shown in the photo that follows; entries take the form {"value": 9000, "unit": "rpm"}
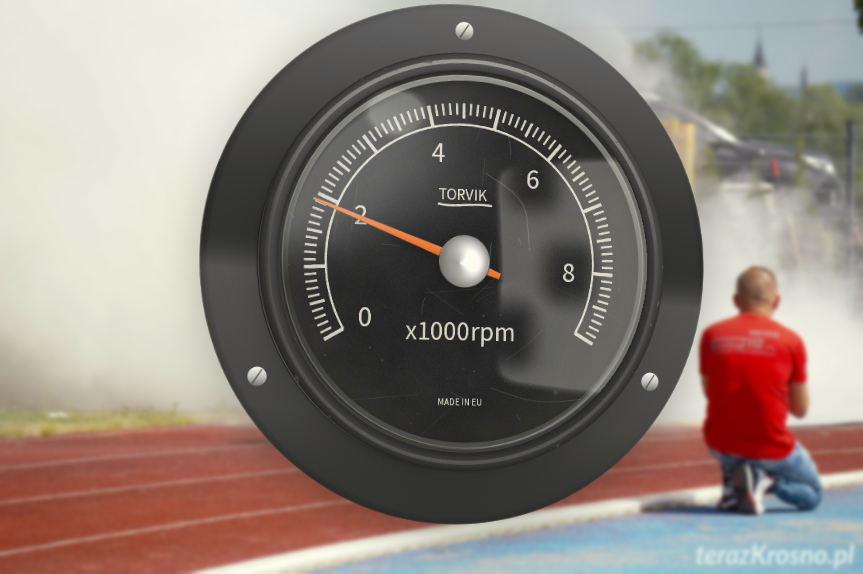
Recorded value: {"value": 1900, "unit": "rpm"}
